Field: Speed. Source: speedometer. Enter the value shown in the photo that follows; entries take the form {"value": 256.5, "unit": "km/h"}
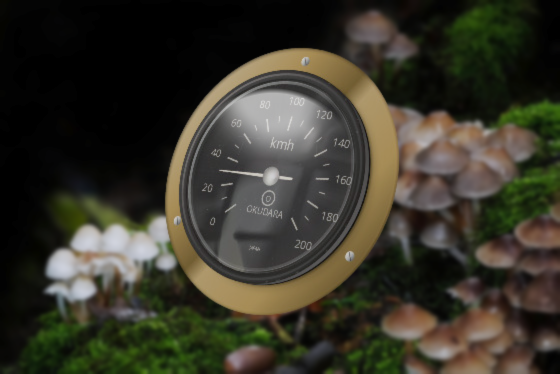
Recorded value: {"value": 30, "unit": "km/h"}
